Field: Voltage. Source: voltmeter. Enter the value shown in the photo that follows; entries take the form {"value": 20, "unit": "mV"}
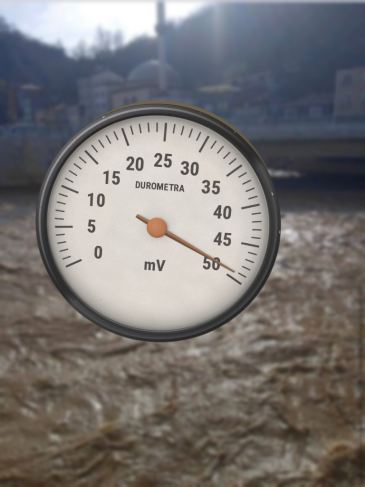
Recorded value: {"value": 49, "unit": "mV"}
